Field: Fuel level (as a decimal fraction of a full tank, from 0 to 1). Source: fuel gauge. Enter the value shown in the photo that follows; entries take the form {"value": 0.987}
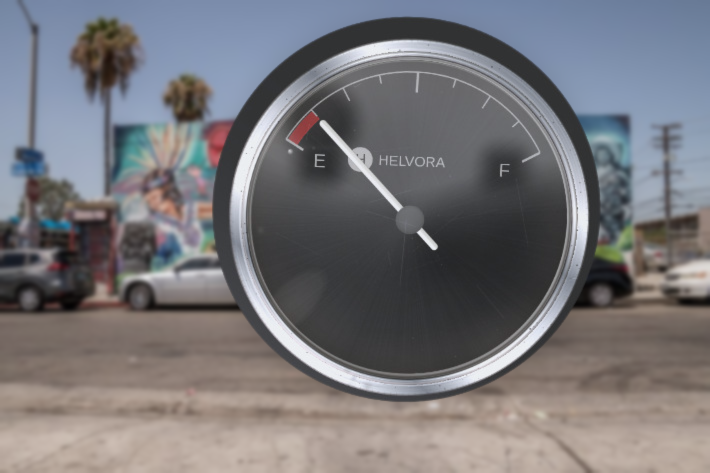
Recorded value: {"value": 0.125}
